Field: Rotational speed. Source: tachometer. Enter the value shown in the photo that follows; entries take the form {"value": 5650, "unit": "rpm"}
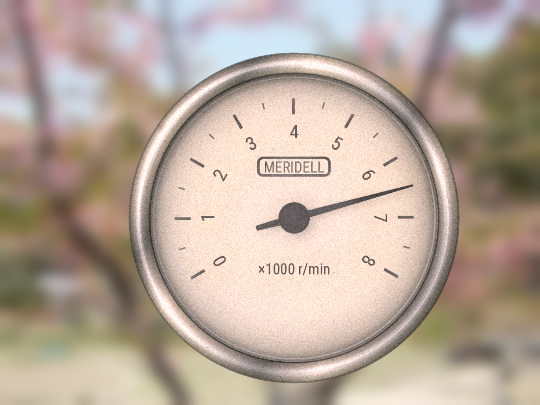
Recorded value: {"value": 6500, "unit": "rpm"}
